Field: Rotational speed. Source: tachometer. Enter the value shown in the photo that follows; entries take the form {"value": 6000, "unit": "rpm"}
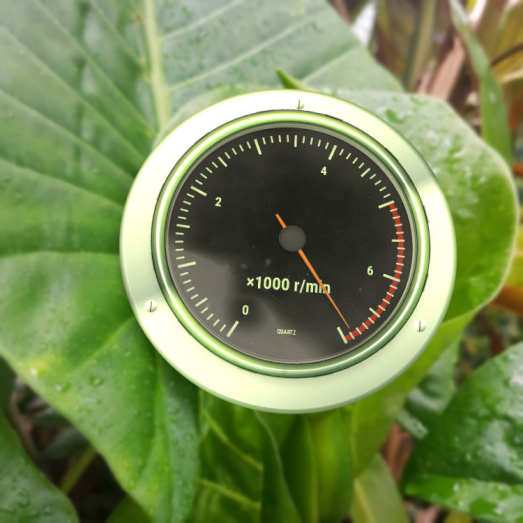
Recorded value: {"value": 6900, "unit": "rpm"}
